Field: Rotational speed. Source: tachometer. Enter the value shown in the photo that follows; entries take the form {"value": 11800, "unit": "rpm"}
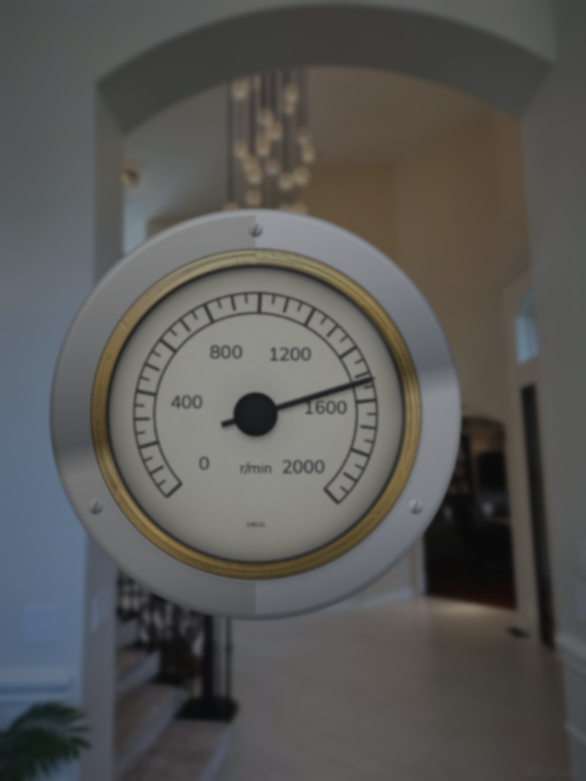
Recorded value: {"value": 1525, "unit": "rpm"}
